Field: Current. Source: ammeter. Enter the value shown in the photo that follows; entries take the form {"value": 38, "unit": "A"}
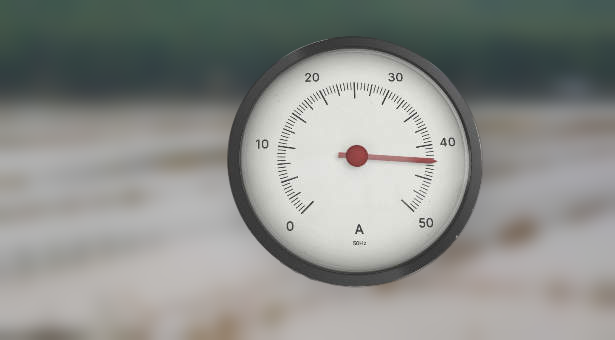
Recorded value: {"value": 42.5, "unit": "A"}
